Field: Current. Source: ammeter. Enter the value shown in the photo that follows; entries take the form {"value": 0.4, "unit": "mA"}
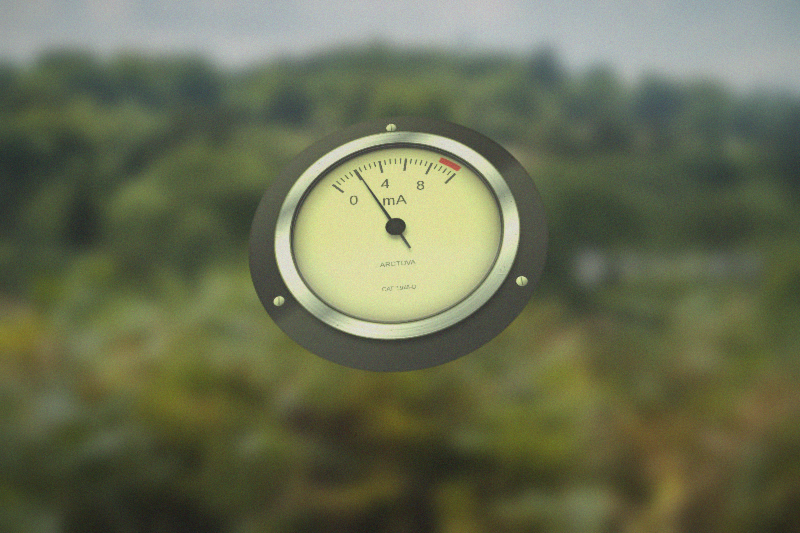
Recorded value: {"value": 2, "unit": "mA"}
